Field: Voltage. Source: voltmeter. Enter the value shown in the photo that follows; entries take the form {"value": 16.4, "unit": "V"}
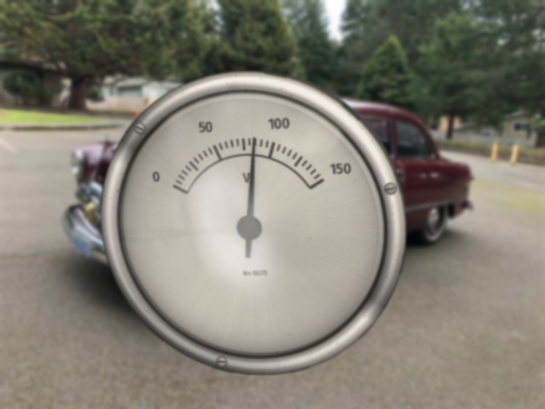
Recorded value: {"value": 85, "unit": "V"}
